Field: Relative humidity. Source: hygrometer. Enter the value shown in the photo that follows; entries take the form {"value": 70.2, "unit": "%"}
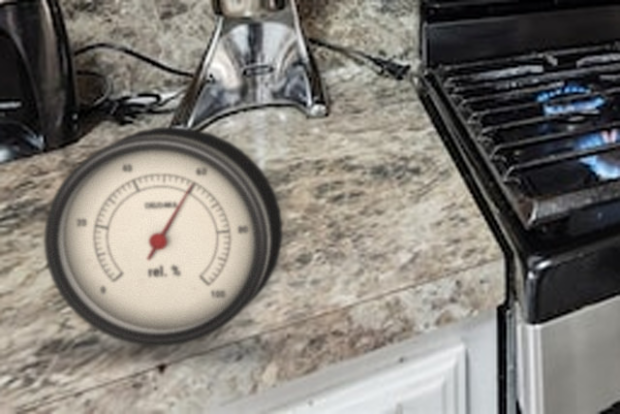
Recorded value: {"value": 60, "unit": "%"}
